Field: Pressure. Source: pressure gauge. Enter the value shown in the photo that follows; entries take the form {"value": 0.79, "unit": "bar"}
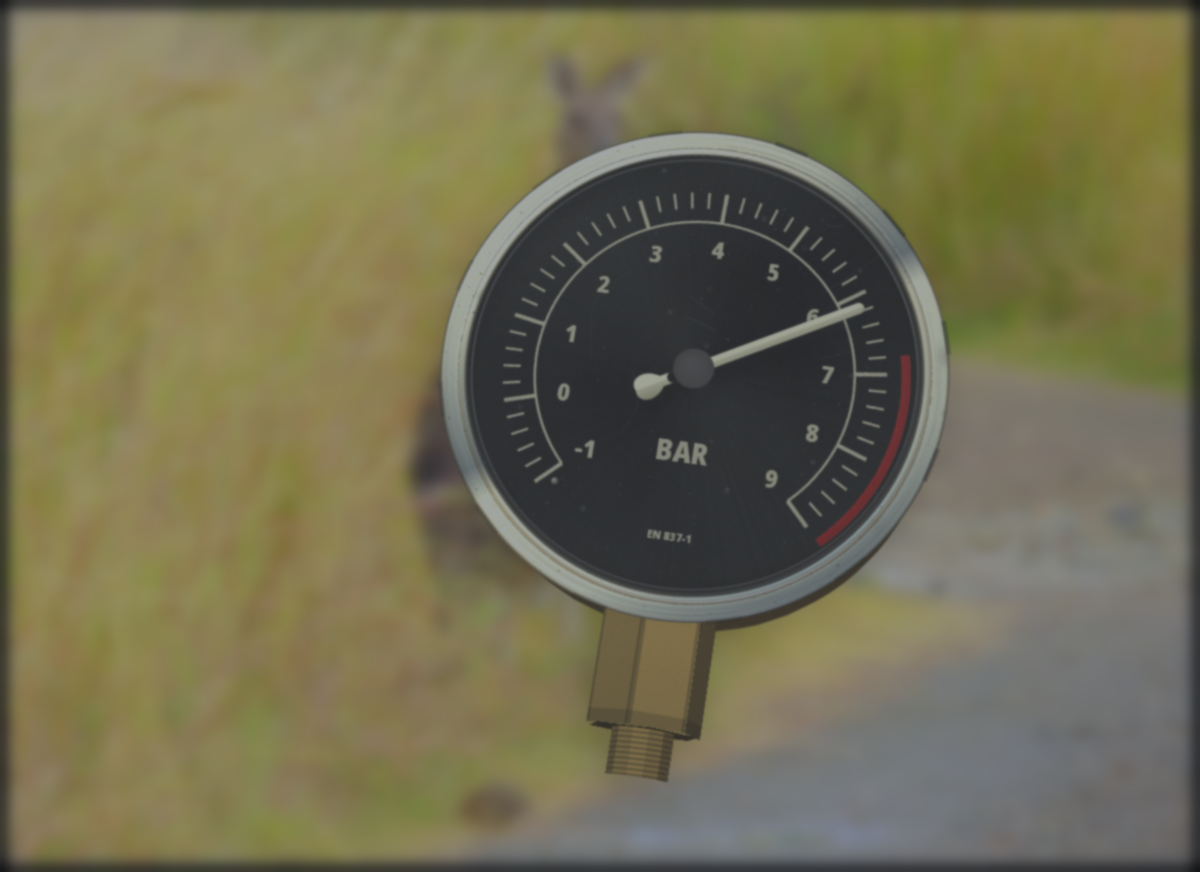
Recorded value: {"value": 6.2, "unit": "bar"}
